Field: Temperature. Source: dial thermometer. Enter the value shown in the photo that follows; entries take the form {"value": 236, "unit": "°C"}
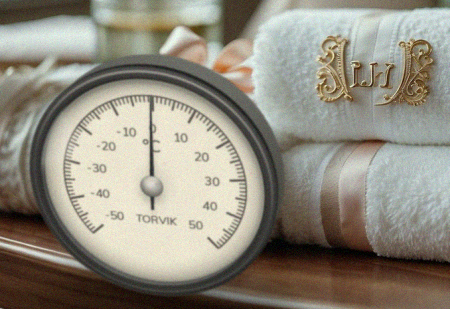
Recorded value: {"value": 0, "unit": "°C"}
